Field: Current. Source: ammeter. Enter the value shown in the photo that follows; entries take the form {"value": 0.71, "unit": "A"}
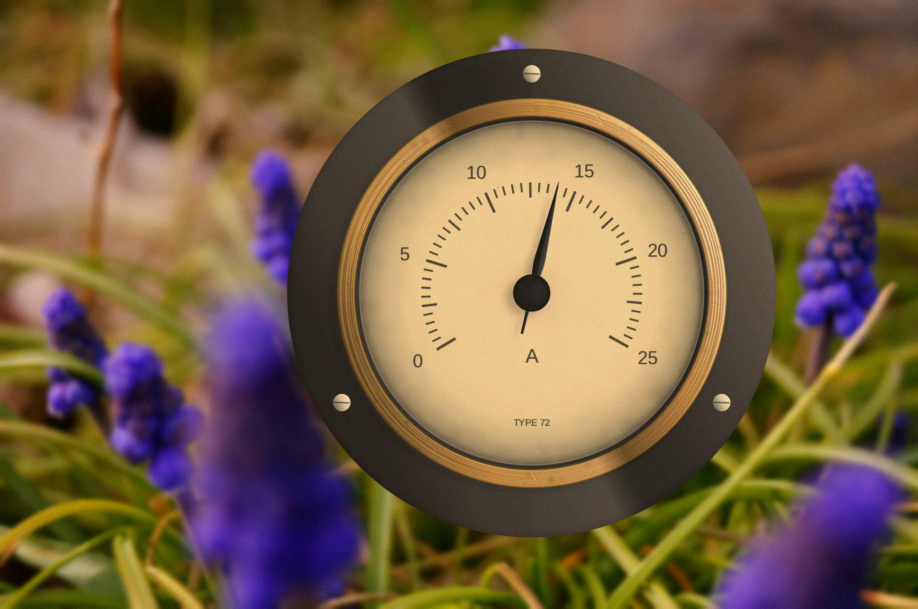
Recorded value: {"value": 14, "unit": "A"}
